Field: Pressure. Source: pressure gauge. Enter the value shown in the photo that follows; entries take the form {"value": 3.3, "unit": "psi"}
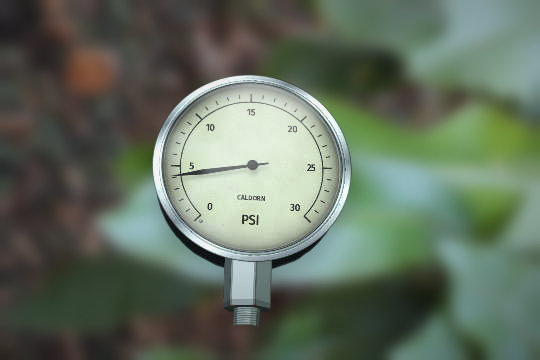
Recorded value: {"value": 4, "unit": "psi"}
